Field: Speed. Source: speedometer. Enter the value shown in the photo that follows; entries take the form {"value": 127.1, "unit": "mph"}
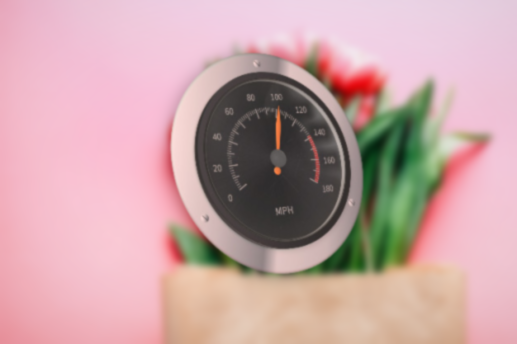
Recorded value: {"value": 100, "unit": "mph"}
